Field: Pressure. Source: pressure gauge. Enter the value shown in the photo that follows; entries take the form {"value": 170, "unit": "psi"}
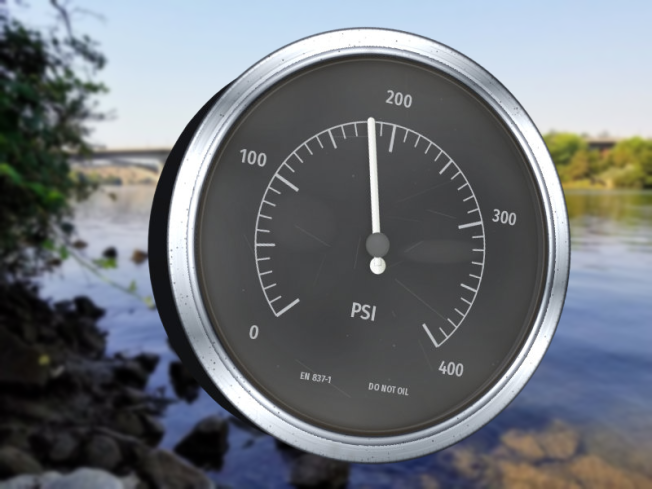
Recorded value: {"value": 180, "unit": "psi"}
